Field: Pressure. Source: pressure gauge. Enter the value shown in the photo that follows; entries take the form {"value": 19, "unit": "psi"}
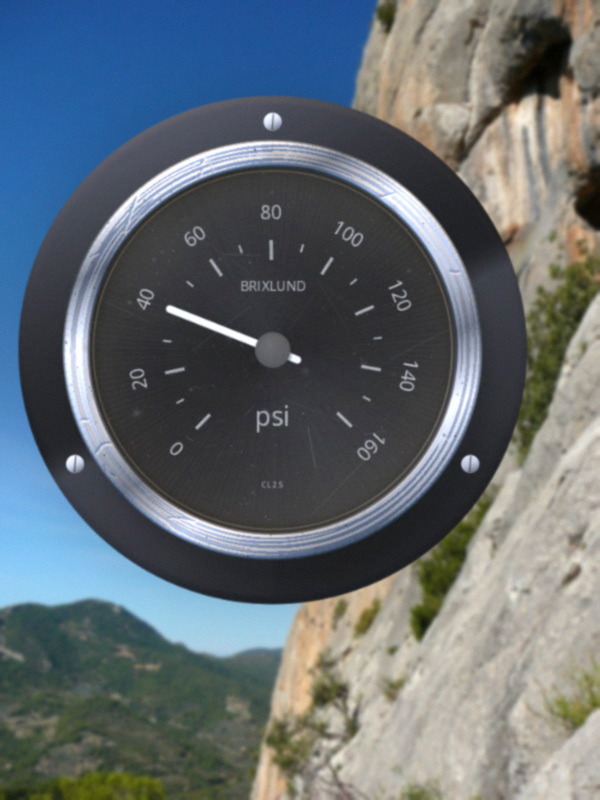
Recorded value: {"value": 40, "unit": "psi"}
